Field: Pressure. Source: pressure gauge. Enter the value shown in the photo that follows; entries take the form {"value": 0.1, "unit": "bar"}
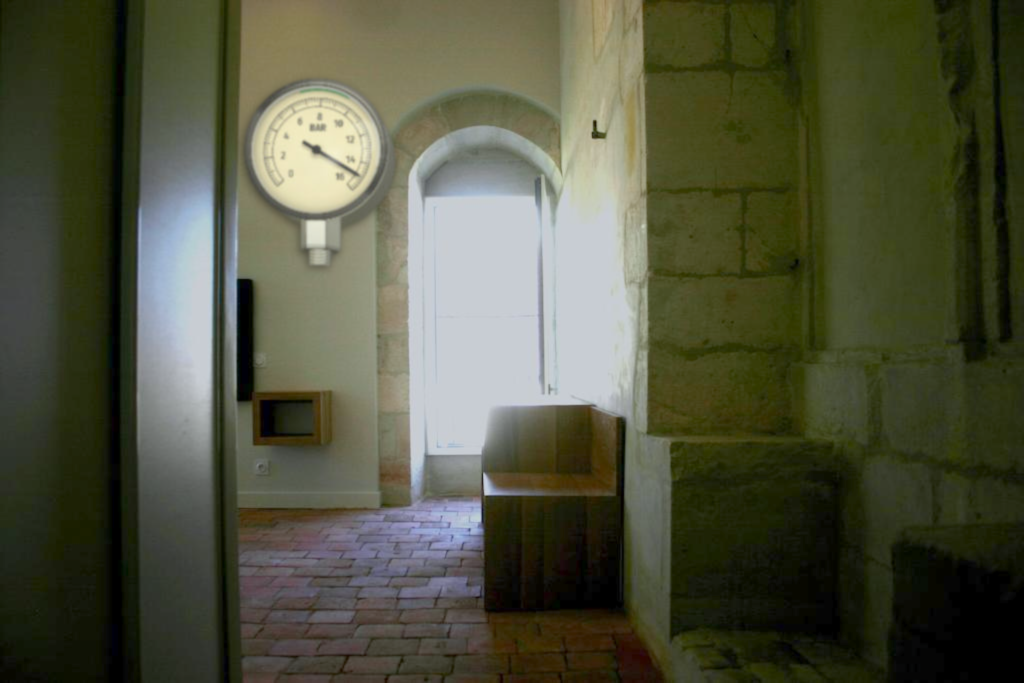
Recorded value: {"value": 15, "unit": "bar"}
